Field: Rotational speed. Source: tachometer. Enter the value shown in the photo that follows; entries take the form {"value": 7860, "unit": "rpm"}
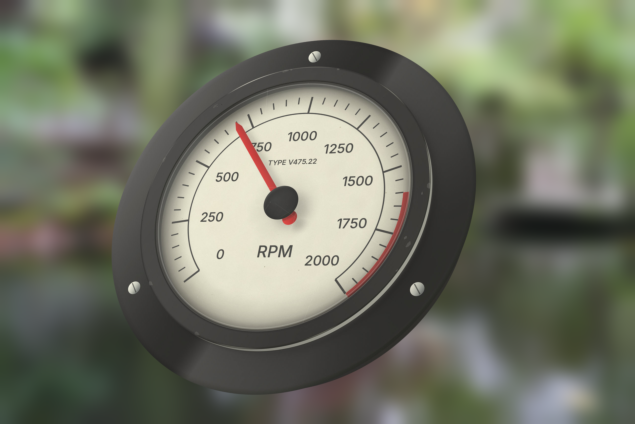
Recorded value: {"value": 700, "unit": "rpm"}
